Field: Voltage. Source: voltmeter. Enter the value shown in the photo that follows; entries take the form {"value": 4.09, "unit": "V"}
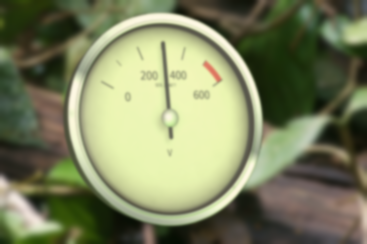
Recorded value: {"value": 300, "unit": "V"}
